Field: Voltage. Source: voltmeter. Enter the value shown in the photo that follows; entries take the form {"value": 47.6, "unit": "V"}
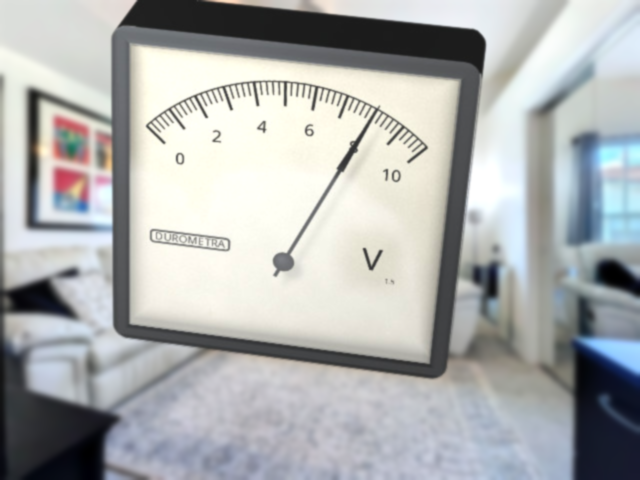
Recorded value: {"value": 8, "unit": "V"}
